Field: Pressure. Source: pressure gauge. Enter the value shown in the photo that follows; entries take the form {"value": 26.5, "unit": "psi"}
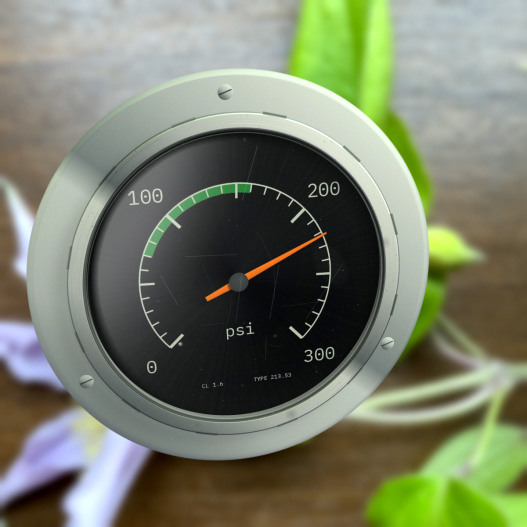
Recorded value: {"value": 220, "unit": "psi"}
